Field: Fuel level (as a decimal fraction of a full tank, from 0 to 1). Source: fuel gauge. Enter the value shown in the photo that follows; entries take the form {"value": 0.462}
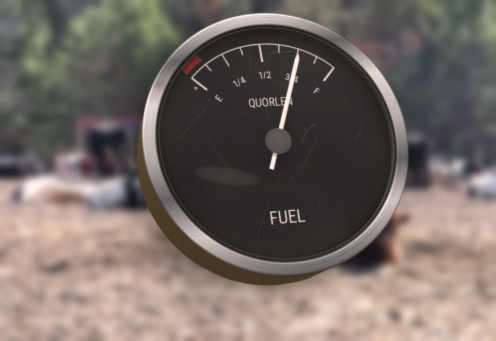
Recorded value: {"value": 0.75}
